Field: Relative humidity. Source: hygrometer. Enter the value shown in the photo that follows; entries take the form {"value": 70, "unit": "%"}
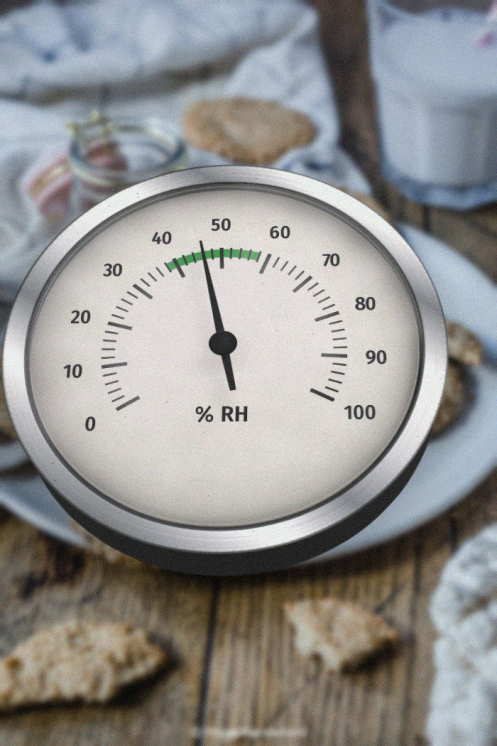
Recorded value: {"value": 46, "unit": "%"}
